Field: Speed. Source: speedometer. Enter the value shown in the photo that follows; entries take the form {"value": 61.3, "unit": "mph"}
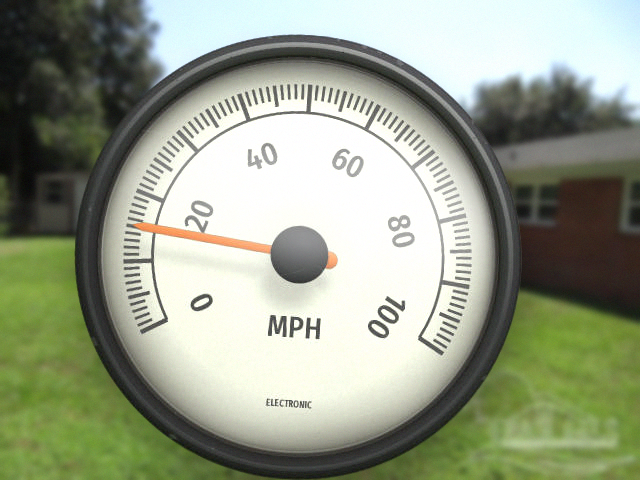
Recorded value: {"value": 15, "unit": "mph"}
